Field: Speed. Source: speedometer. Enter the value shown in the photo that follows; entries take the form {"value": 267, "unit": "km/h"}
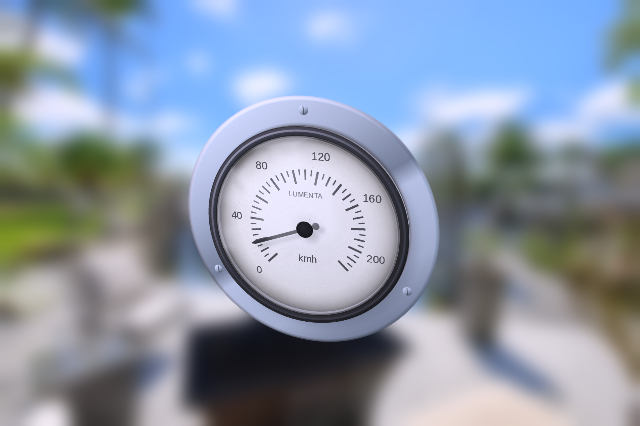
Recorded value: {"value": 20, "unit": "km/h"}
